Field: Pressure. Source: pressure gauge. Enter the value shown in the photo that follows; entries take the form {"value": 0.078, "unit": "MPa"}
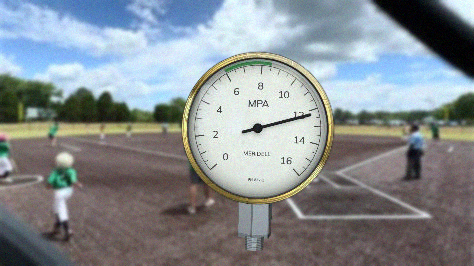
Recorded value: {"value": 12.25, "unit": "MPa"}
